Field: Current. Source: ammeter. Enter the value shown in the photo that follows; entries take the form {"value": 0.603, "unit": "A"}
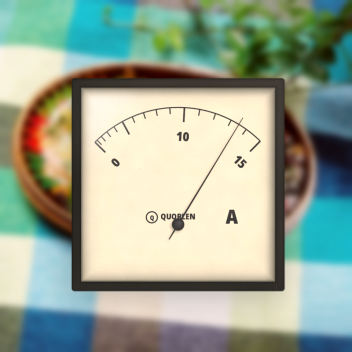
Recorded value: {"value": 13.5, "unit": "A"}
